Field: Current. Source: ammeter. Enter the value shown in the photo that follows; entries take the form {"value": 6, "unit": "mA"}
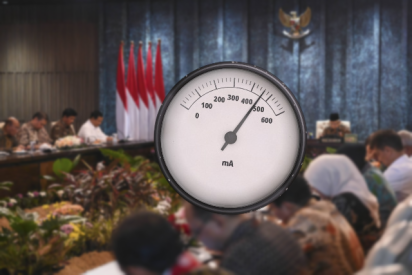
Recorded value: {"value": 460, "unit": "mA"}
